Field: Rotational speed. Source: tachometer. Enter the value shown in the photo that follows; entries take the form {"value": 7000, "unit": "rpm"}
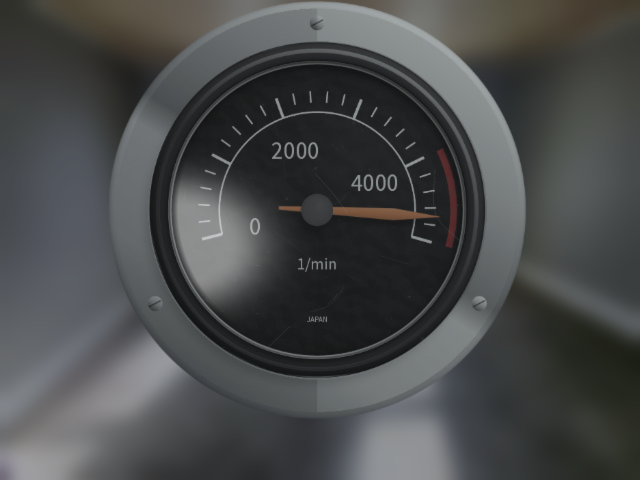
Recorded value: {"value": 4700, "unit": "rpm"}
